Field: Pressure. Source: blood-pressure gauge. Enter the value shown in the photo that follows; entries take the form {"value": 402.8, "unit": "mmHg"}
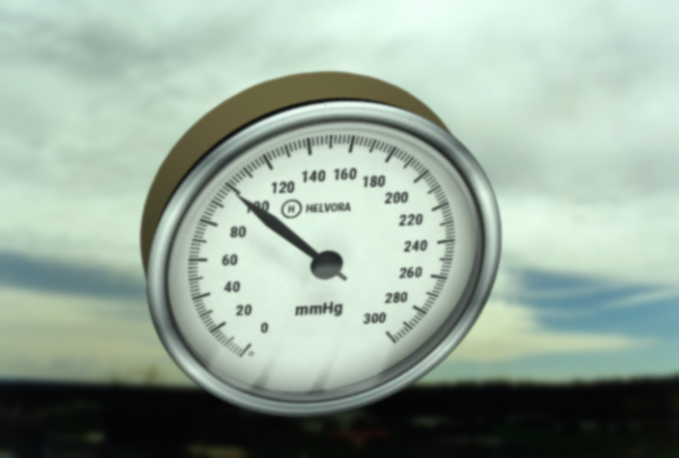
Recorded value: {"value": 100, "unit": "mmHg"}
